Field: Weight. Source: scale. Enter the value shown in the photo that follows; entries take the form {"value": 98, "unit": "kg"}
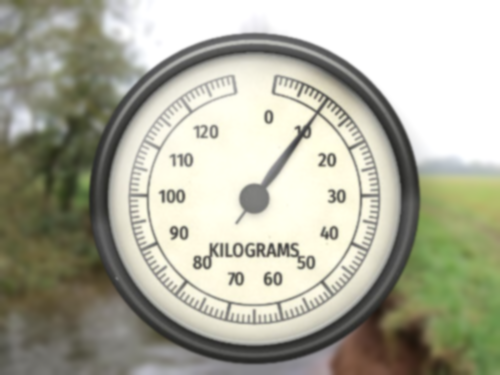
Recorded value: {"value": 10, "unit": "kg"}
